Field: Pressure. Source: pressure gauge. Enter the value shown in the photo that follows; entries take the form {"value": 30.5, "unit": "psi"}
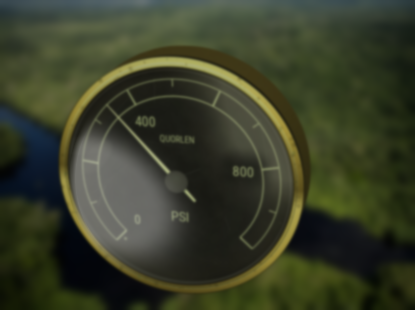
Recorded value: {"value": 350, "unit": "psi"}
